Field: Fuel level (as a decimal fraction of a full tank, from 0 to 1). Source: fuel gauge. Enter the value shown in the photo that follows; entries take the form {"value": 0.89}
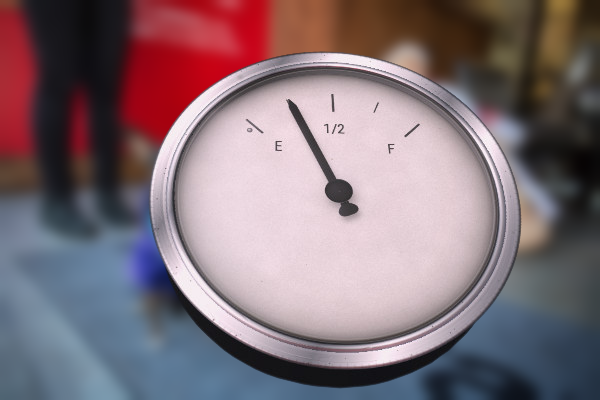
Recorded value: {"value": 0.25}
